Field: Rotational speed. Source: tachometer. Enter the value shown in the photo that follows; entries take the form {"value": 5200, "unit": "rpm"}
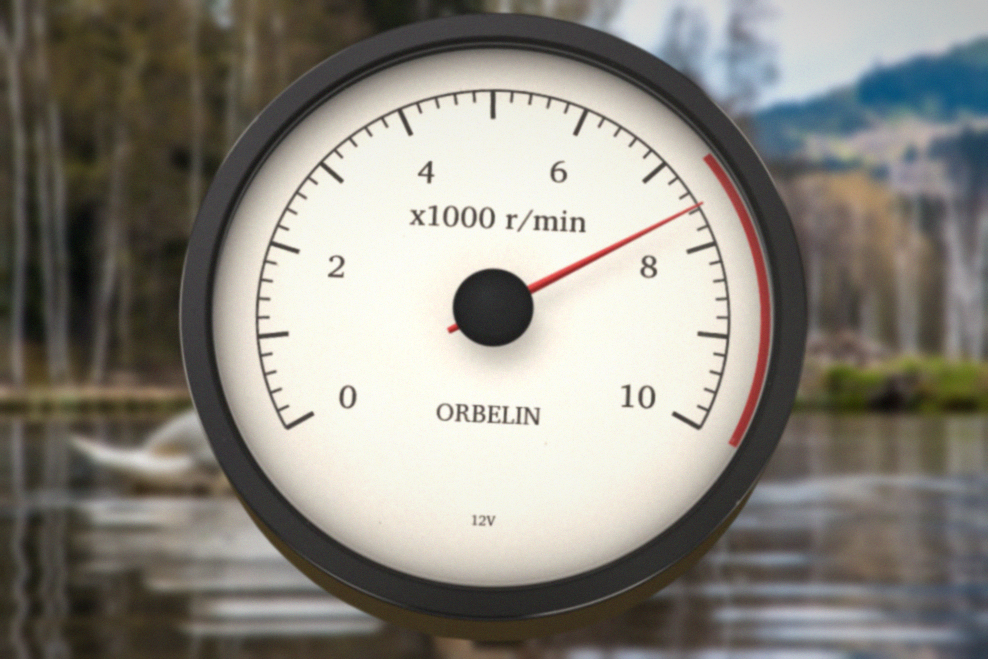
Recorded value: {"value": 7600, "unit": "rpm"}
